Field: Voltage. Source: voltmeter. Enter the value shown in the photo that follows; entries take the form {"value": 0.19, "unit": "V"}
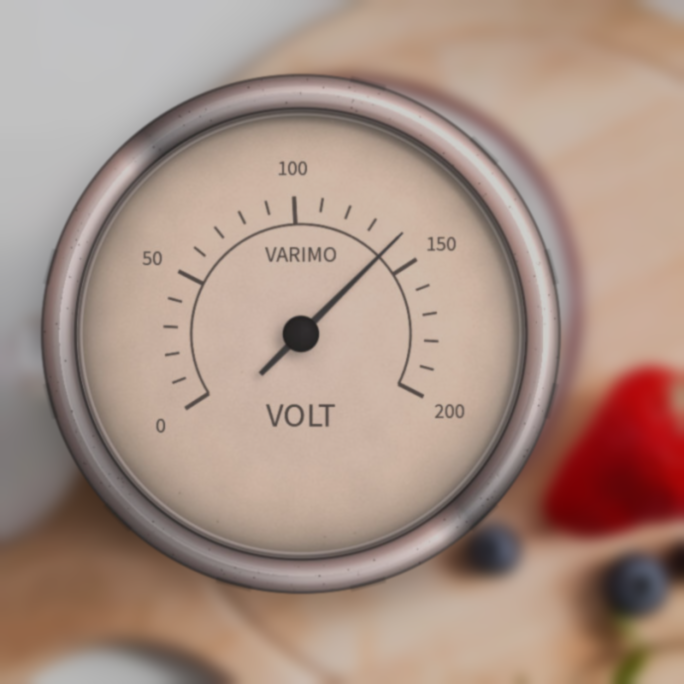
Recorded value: {"value": 140, "unit": "V"}
